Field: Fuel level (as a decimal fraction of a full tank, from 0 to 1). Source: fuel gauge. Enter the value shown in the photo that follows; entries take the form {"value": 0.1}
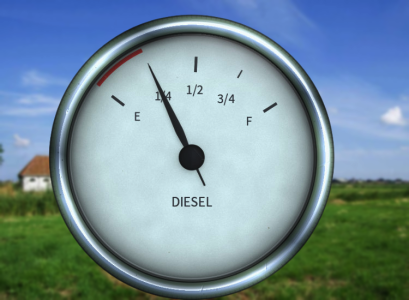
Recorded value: {"value": 0.25}
